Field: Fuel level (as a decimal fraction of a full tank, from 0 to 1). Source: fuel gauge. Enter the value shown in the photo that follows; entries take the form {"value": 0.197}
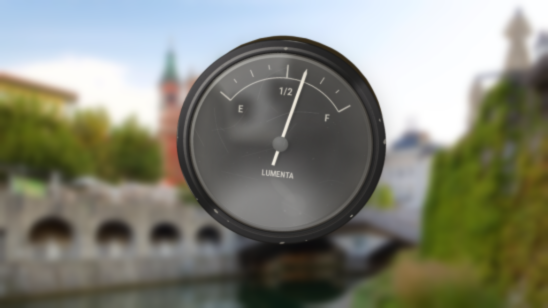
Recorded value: {"value": 0.625}
